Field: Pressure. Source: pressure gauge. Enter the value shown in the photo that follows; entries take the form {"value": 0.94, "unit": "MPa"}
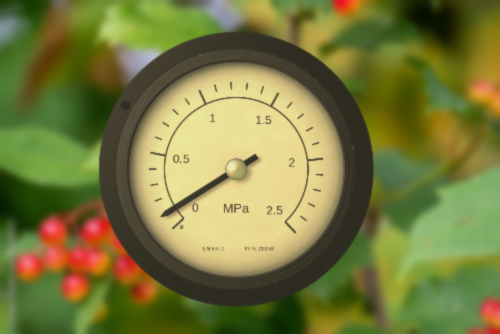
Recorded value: {"value": 0.1, "unit": "MPa"}
